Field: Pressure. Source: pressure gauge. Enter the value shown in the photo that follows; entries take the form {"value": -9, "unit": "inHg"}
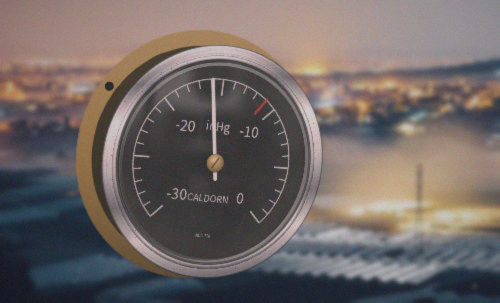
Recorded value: {"value": -16, "unit": "inHg"}
